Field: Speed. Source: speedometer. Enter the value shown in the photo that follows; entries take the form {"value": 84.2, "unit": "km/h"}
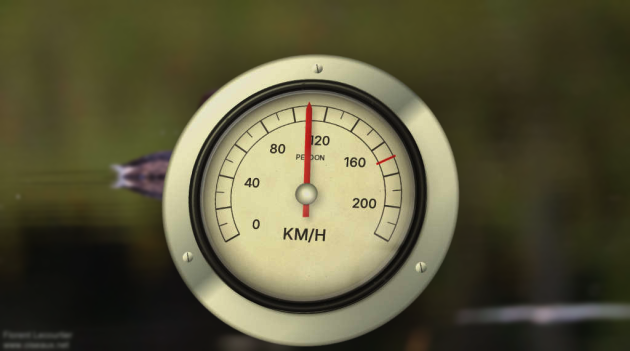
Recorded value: {"value": 110, "unit": "km/h"}
